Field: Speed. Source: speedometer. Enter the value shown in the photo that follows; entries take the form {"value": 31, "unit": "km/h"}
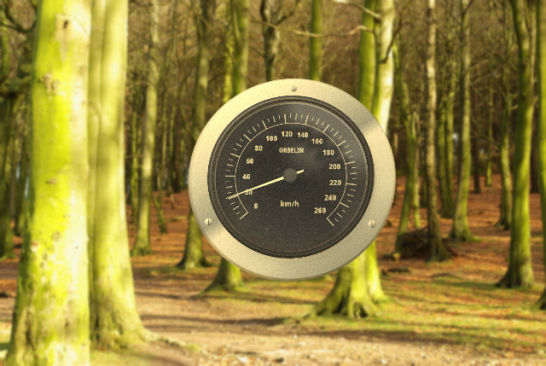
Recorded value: {"value": 20, "unit": "km/h"}
